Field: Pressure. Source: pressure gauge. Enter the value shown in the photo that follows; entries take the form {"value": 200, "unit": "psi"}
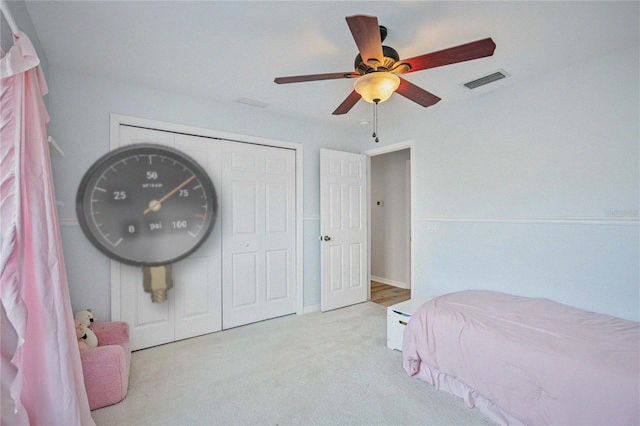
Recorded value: {"value": 70, "unit": "psi"}
